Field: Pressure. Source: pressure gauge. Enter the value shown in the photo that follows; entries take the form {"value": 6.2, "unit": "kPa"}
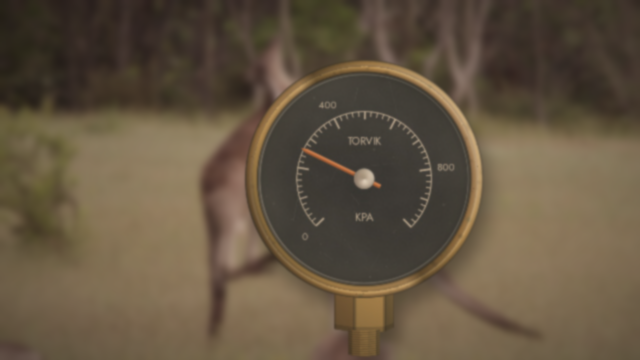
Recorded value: {"value": 260, "unit": "kPa"}
